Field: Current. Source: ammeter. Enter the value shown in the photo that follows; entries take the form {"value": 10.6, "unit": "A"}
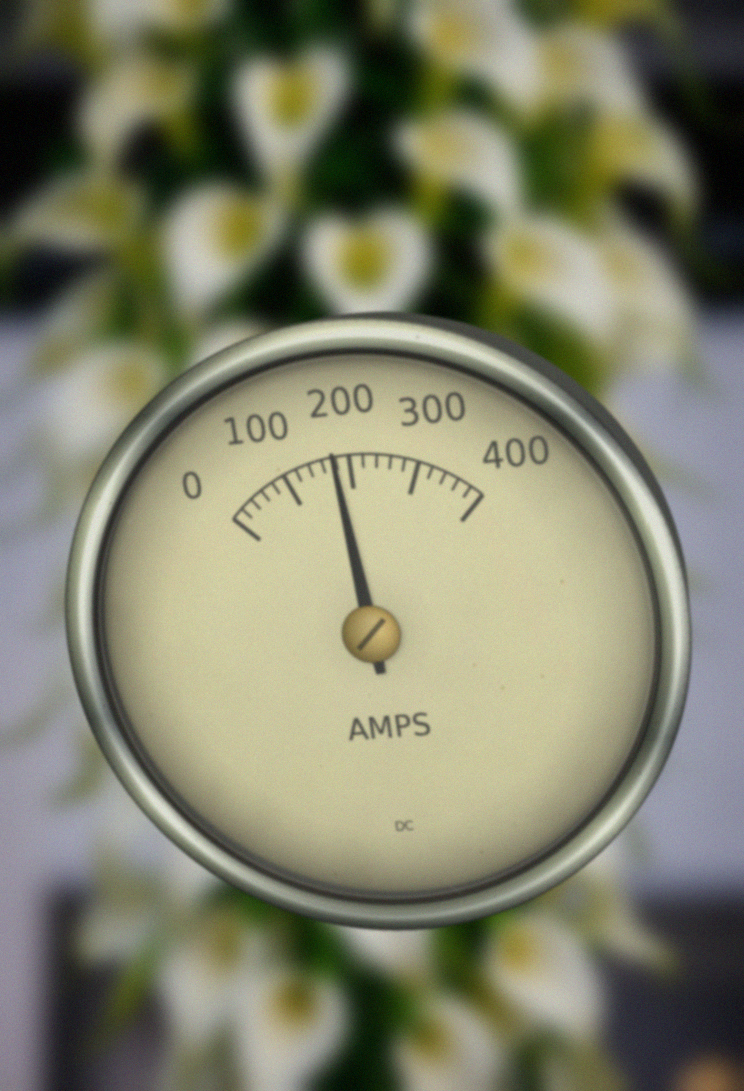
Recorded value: {"value": 180, "unit": "A"}
